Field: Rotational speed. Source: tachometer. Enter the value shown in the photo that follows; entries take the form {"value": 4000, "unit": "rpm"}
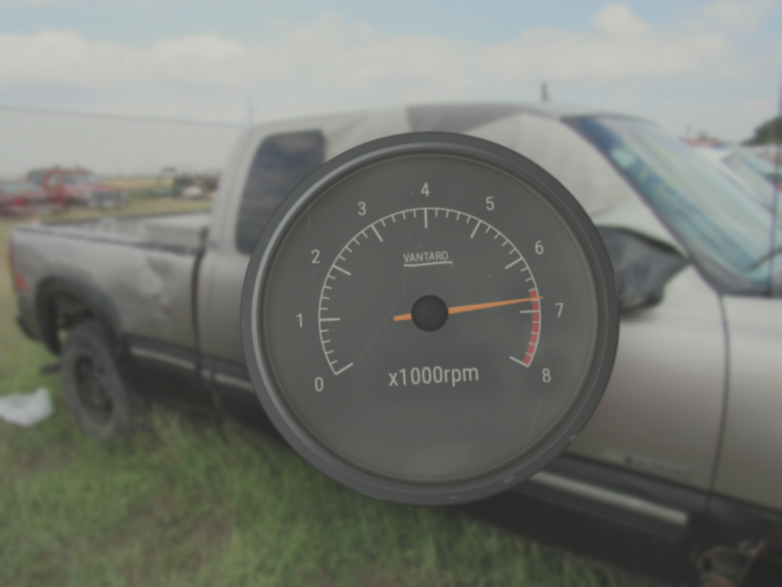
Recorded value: {"value": 6800, "unit": "rpm"}
